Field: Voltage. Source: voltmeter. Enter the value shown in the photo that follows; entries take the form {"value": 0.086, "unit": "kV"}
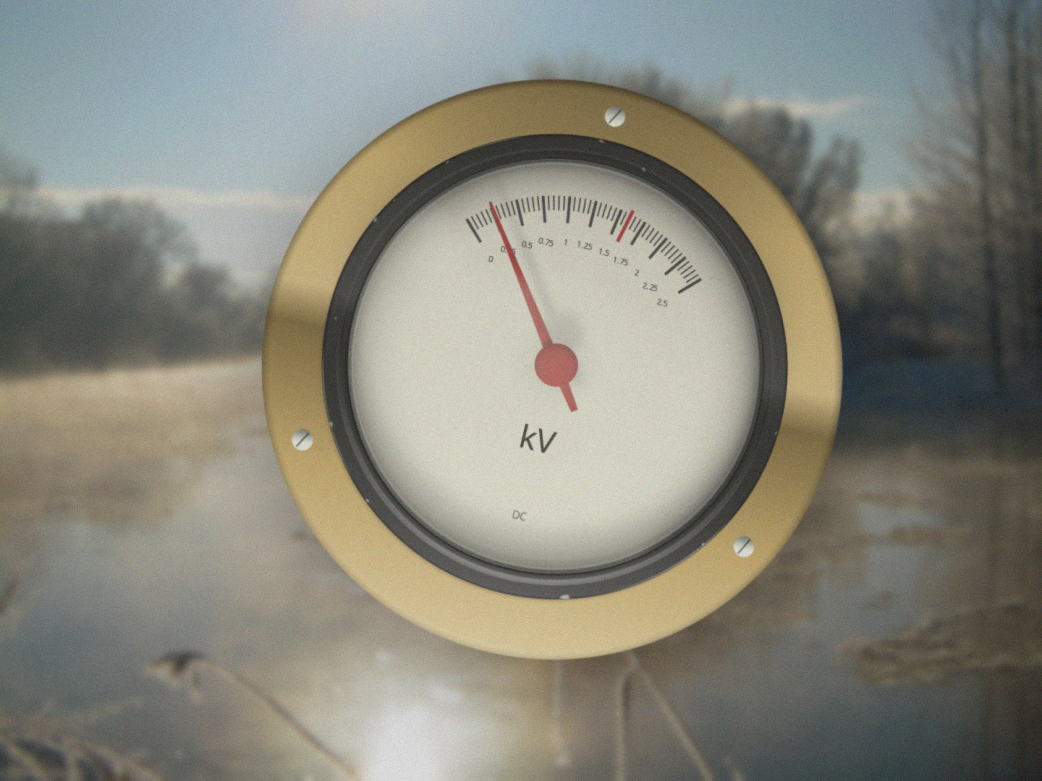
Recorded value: {"value": 0.25, "unit": "kV"}
